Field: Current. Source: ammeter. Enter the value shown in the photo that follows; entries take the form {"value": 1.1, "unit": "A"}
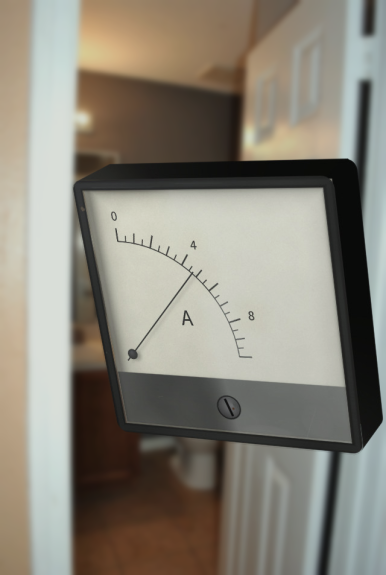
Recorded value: {"value": 4.75, "unit": "A"}
